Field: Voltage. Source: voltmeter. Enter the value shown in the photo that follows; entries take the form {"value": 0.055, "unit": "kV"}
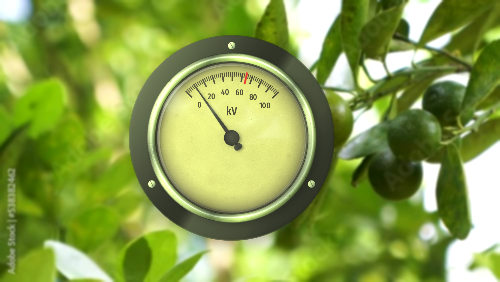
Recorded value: {"value": 10, "unit": "kV"}
